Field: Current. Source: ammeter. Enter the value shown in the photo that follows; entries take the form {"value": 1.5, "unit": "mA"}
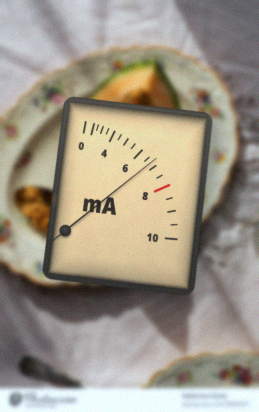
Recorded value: {"value": 6.75, "unit": "mA"}
